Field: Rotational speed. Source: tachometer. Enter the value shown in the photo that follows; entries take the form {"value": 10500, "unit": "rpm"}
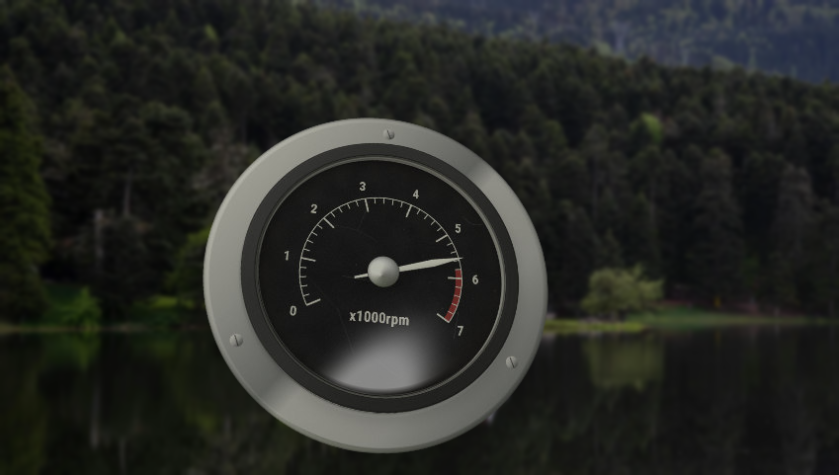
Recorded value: {"value": 5600, "unit": "rpm"}
